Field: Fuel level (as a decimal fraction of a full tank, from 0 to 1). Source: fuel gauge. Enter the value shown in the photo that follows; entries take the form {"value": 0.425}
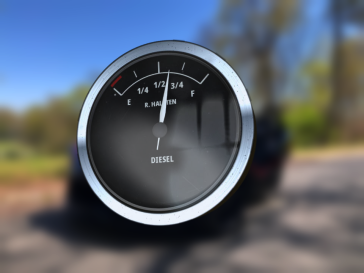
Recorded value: {"value": 0.625}
